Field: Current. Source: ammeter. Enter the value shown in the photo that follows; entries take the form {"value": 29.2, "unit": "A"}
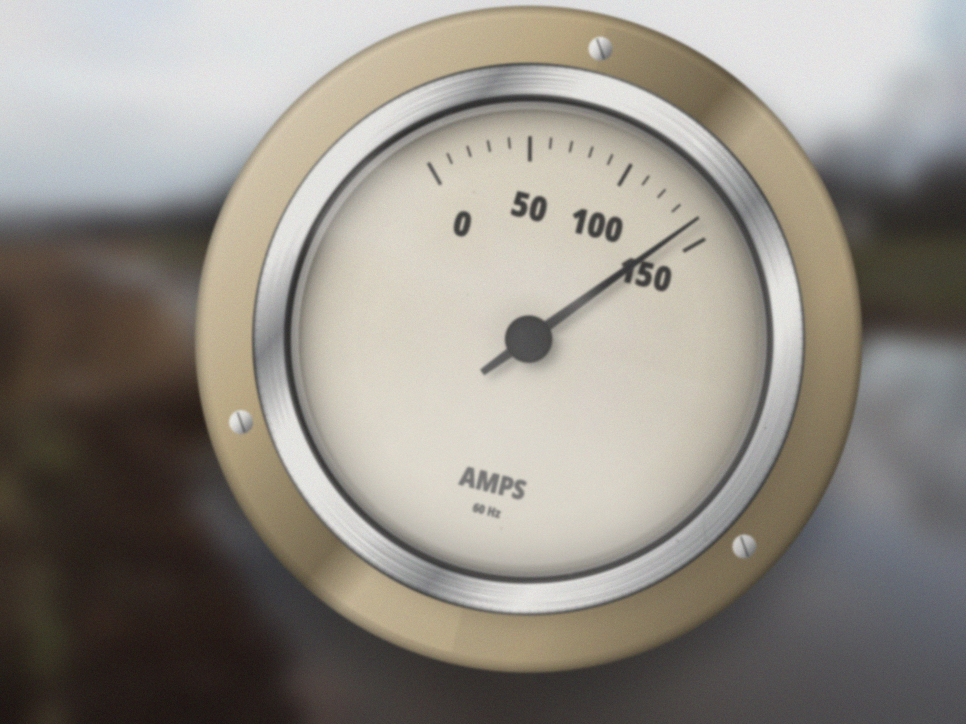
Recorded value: {"value": 140, "unit": "A"}
